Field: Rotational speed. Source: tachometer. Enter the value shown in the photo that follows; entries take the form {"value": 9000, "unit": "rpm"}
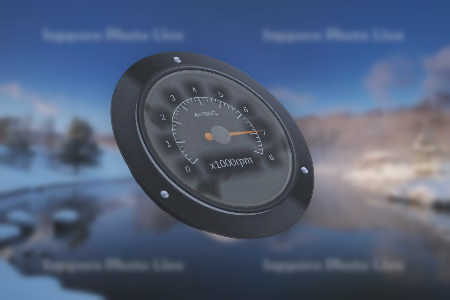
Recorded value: {"value": 7000, "unit": "rpm"}
